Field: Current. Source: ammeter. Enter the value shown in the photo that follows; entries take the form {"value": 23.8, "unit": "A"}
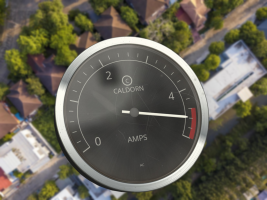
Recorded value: {"value": 4.6, "unit": "A"}
